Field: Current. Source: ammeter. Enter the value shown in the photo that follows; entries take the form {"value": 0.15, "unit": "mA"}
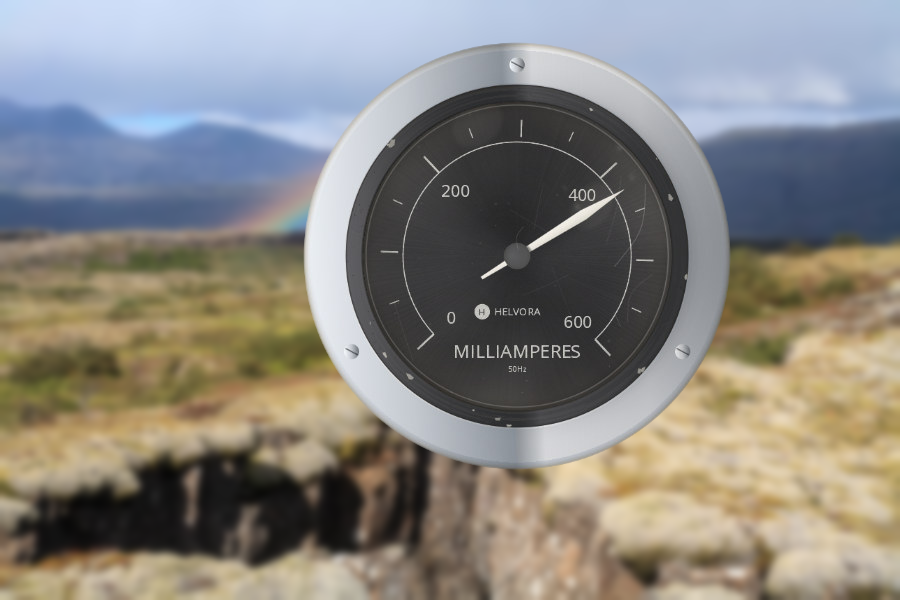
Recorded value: {"value": 425, "unit": "mA"}
